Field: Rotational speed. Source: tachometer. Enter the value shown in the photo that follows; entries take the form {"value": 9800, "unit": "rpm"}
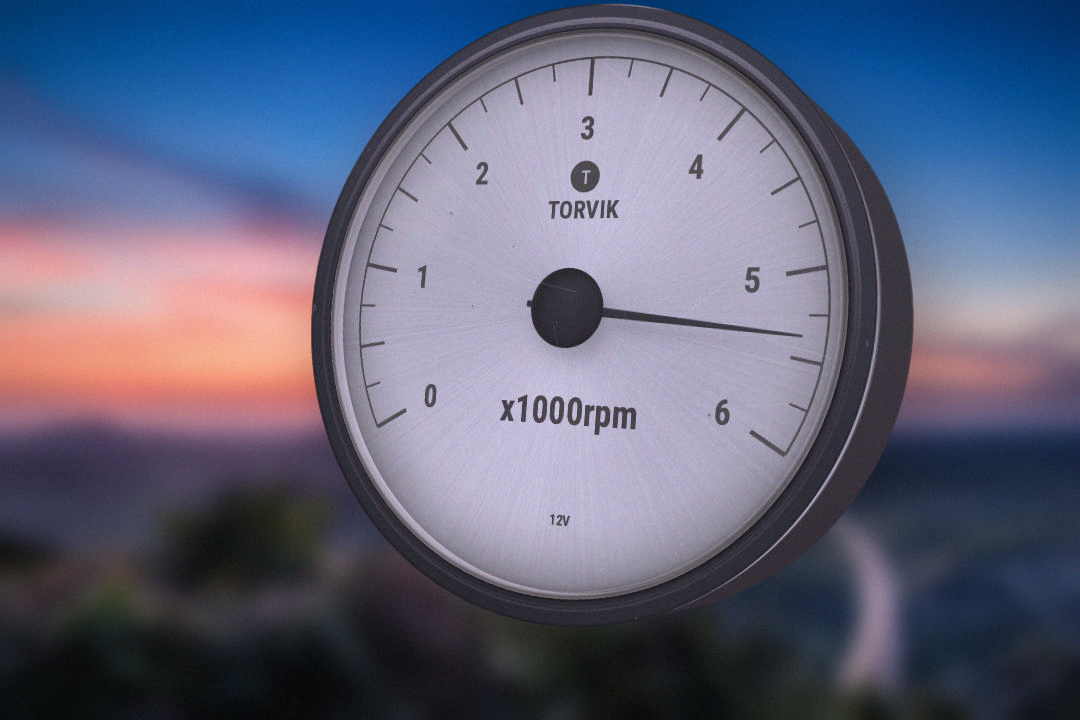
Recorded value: {"value": 5375, "unit": "rpm"}
